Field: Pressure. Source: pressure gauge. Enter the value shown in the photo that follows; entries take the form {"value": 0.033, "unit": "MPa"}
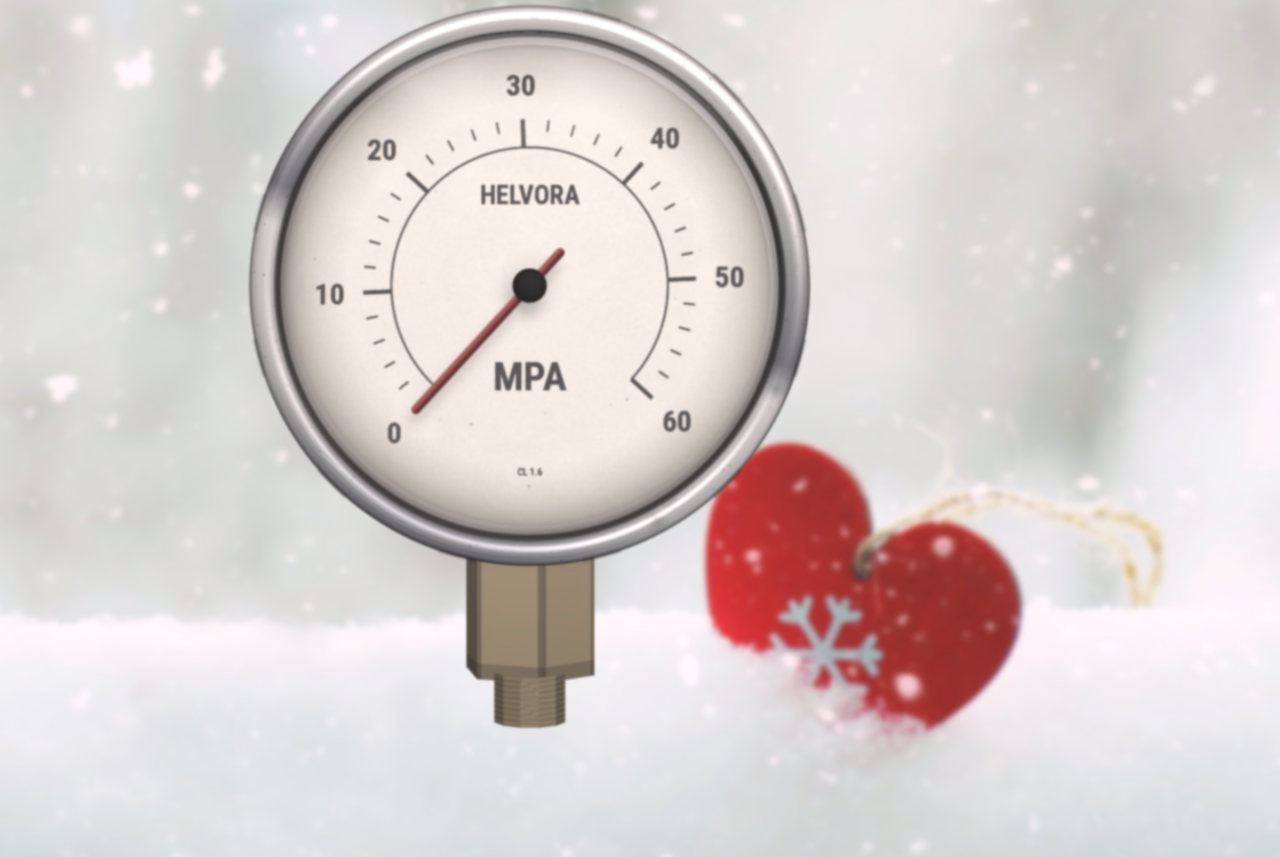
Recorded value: {"value": 0, "unit": "MPa"}
